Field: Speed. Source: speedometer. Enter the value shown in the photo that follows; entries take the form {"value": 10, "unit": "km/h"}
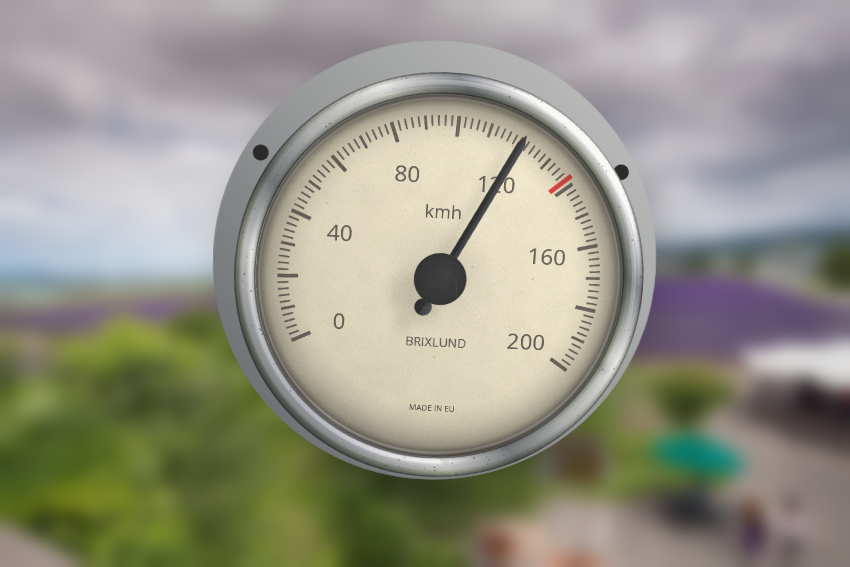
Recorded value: {"value": 120, "unit": "km/h"}
